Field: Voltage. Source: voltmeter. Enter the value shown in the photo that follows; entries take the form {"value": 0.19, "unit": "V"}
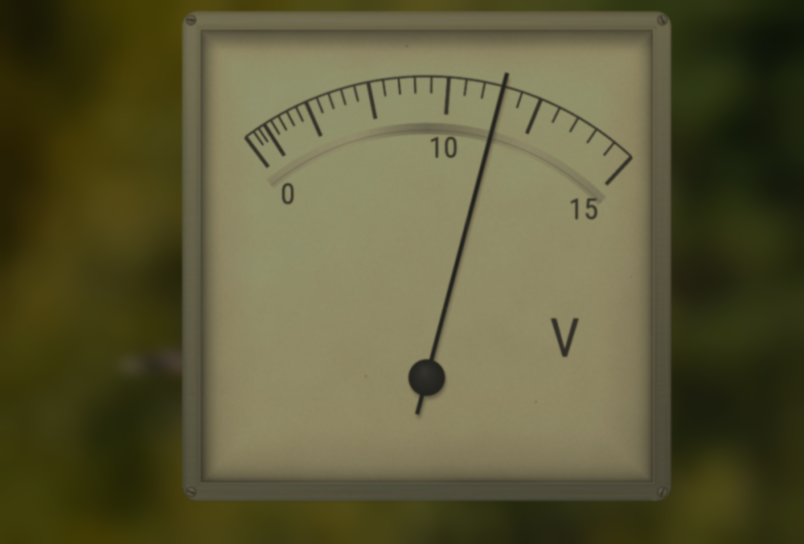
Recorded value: {"value": 11.5, "unit": "V"}
